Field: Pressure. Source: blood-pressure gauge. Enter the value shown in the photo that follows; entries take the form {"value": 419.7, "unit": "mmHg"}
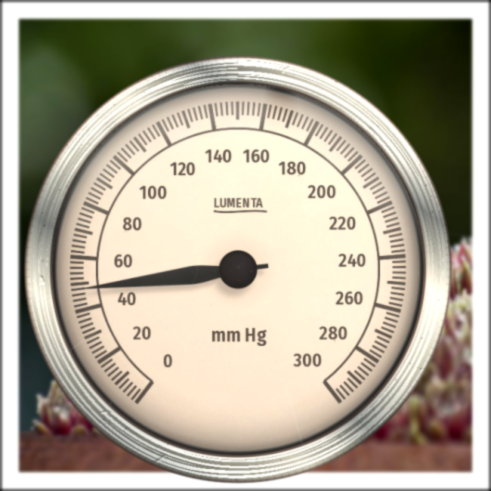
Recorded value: {"value": 48, "unit": "mmHg"}
